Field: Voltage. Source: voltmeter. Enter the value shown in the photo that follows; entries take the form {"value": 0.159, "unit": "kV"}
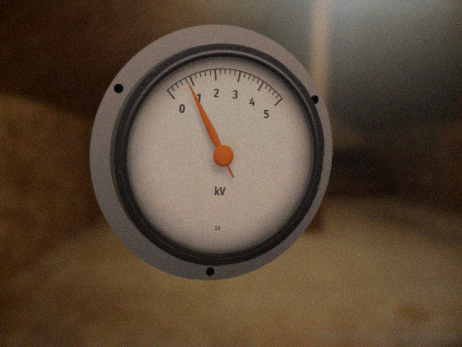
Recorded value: {"value": 0.8, "unit": "kV"}
